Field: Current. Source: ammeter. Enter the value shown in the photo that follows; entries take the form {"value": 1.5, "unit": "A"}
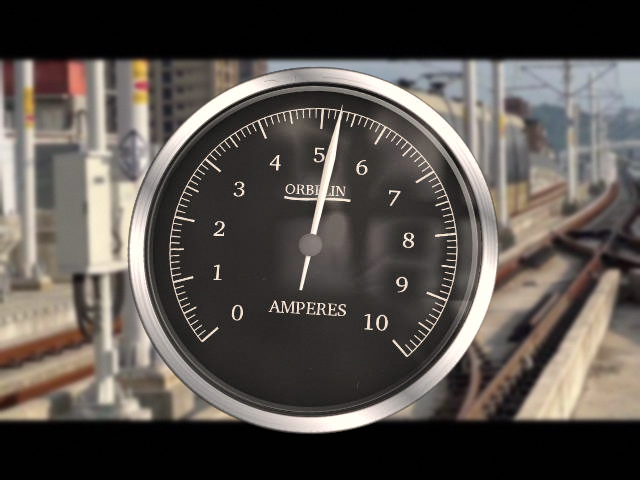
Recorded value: {"value": 5.3, "unit": "A"}
